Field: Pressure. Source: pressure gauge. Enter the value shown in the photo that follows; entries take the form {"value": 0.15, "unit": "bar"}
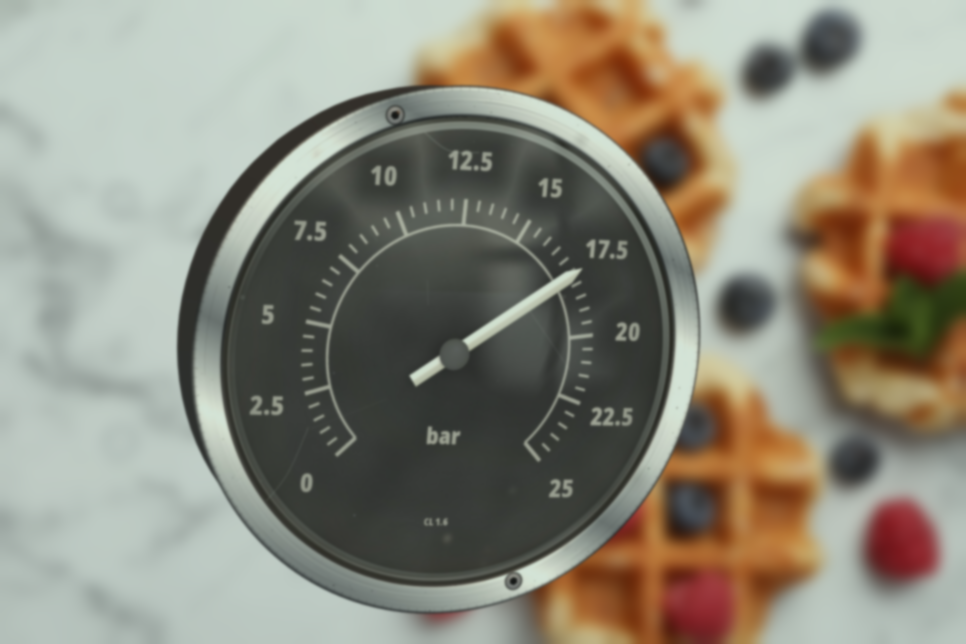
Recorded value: {"value": 17.5, "unit": "bar"}
